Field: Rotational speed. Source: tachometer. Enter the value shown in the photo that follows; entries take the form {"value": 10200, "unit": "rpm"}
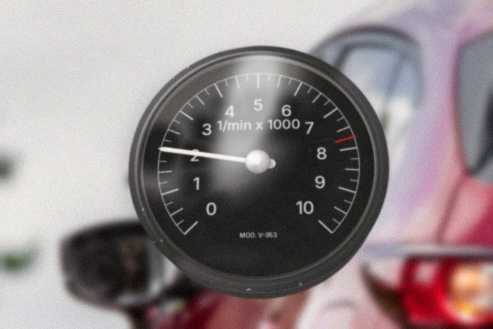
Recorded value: {"value": 2000, "unit": "rpm"}
